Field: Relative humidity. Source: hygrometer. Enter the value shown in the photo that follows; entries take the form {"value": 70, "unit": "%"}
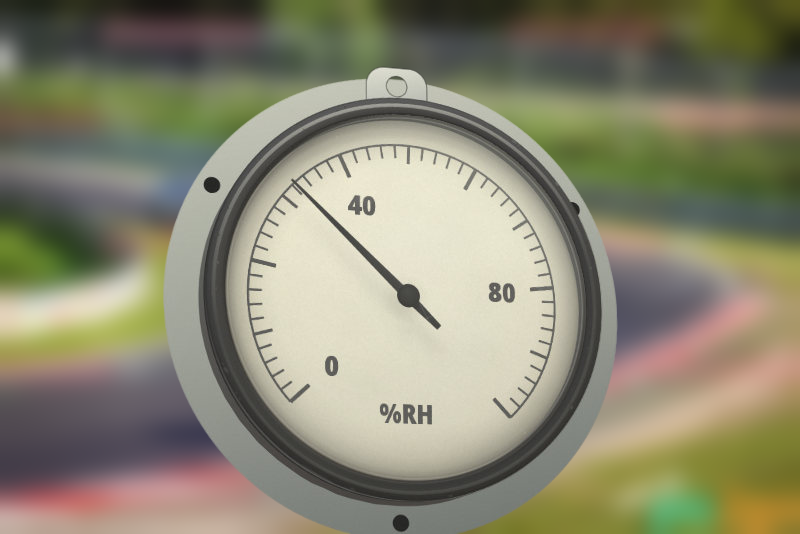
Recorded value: {"value": 32, "unit": "%"}
